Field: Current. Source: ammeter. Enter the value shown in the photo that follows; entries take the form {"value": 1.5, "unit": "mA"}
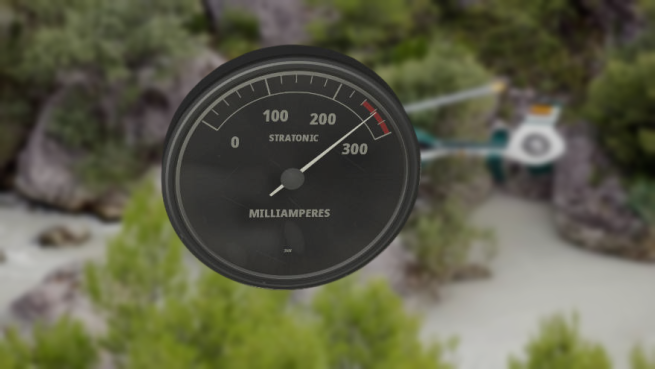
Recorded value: {"value": 260, "unit": "mA"}
